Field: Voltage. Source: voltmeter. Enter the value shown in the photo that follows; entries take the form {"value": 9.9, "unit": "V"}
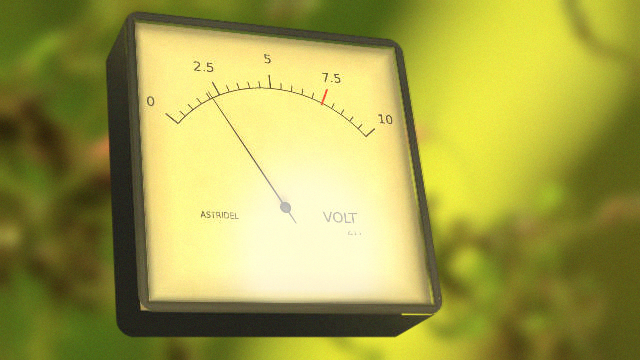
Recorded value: {"value": 2, "unit": "V"}
